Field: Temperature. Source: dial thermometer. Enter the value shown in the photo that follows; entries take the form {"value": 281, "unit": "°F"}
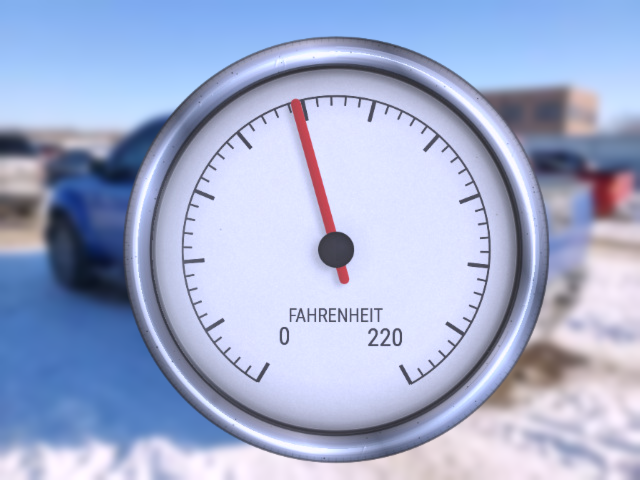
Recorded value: {"value": 98, "unit": "°F"}
